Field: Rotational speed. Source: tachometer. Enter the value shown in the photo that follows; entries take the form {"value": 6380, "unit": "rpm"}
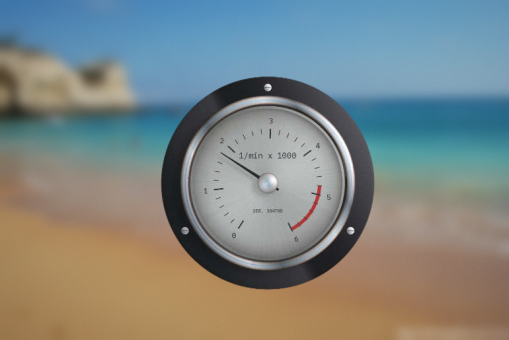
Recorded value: {"value": 1800, "unit": "rpm"}
